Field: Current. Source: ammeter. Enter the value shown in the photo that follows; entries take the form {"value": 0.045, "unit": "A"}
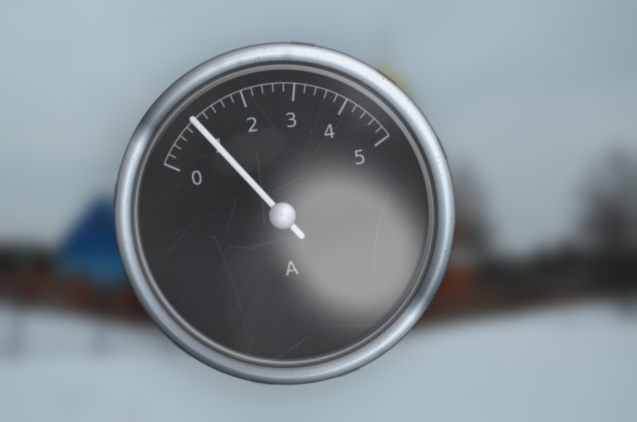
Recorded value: {"value": 1, "unit": "A"}
